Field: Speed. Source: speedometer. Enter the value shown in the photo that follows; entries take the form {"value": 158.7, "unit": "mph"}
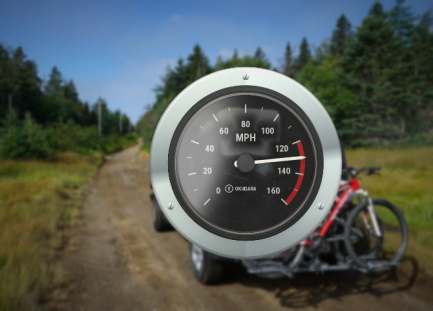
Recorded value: {"value": 130, "unit": "mph"}
